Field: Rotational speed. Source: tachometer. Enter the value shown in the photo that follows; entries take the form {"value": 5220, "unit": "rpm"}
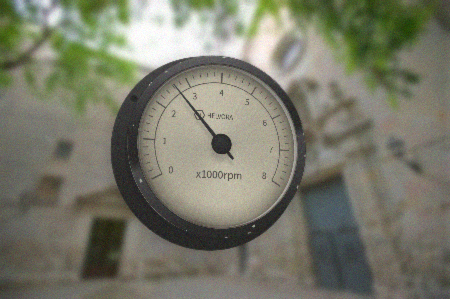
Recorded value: {"value": 2600, "unit": "rpm"}
